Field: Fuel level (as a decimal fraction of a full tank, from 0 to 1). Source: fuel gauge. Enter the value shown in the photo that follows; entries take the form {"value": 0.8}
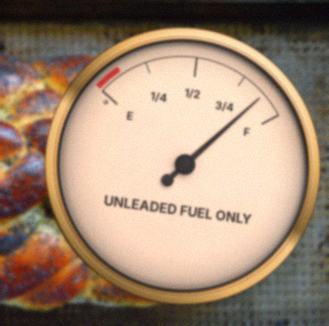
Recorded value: {"value": 0.875}
